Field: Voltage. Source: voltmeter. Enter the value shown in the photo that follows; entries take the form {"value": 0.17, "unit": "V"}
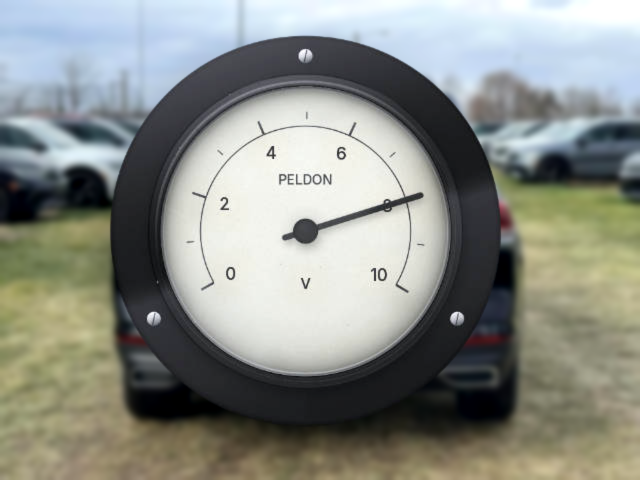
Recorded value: {"value": 8, "unit": "V"}
